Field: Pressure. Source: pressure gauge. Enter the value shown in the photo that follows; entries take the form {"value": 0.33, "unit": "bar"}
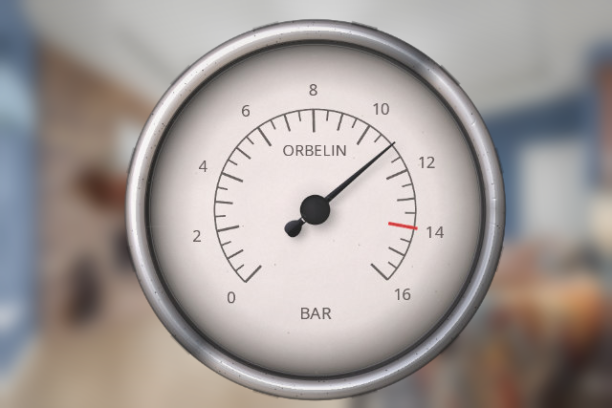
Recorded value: {"value": 11, "unit": "bar"}
